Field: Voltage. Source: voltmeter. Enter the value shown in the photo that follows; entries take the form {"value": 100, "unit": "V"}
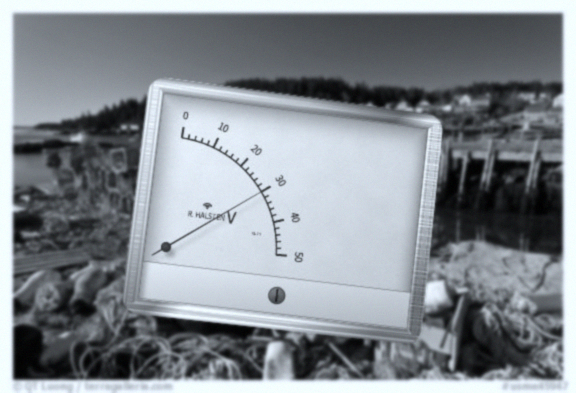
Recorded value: {"value": 30, "unit": "V"}
